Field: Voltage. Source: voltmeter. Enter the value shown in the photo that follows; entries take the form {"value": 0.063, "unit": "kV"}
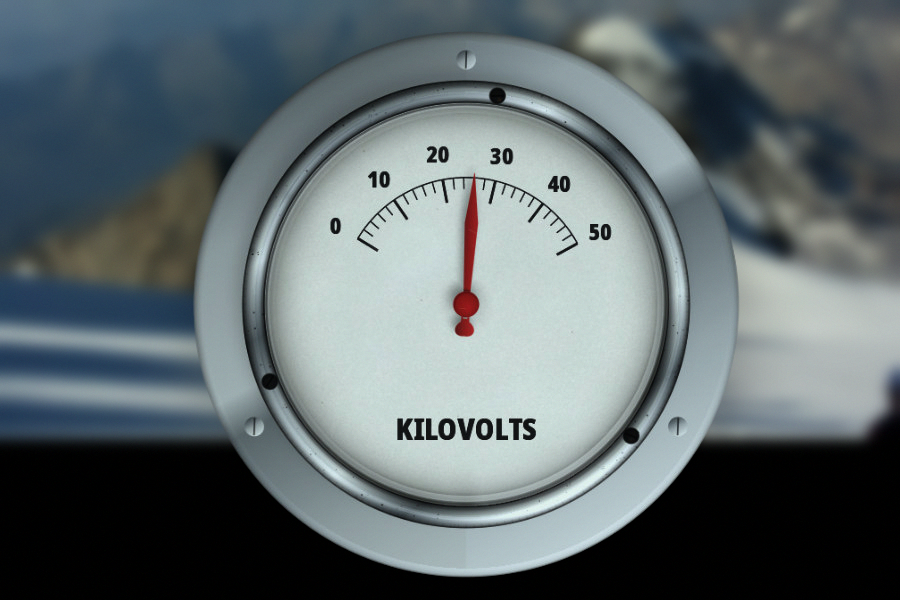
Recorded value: {"value": 26, "unit": "kV"}
